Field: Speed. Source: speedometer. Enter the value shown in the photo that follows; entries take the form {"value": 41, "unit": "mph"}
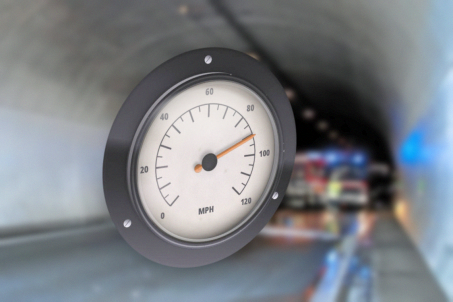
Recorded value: {"value": 90, "unit": "mph"}
